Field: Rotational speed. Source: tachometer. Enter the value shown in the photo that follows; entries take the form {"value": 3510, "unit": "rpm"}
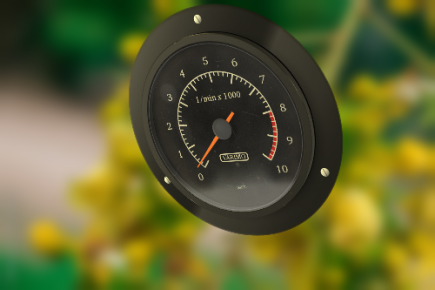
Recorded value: {"value": 200, "unit": "rpm"}
